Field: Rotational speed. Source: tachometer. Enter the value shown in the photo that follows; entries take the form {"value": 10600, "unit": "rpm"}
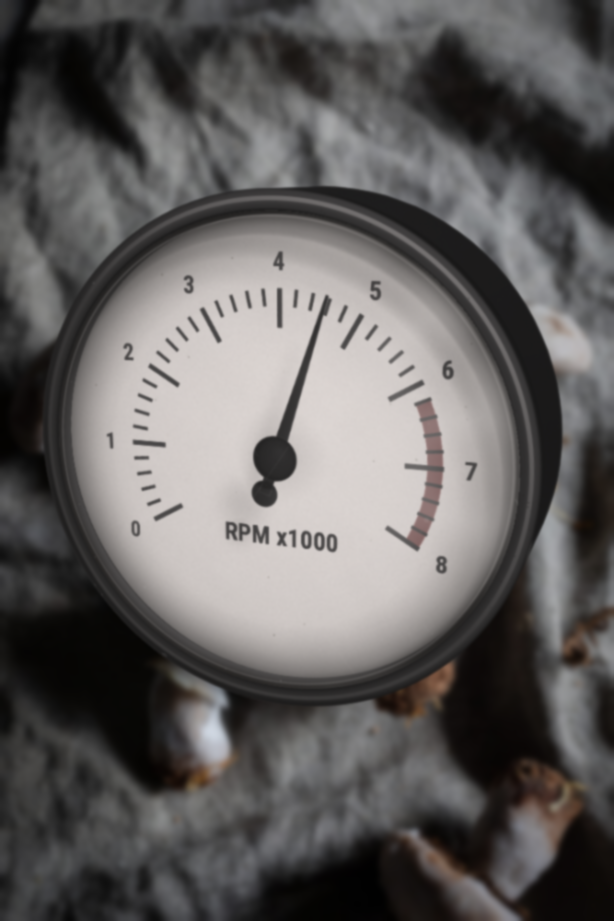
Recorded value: {"value": 4600, "unit": "rpm"}
